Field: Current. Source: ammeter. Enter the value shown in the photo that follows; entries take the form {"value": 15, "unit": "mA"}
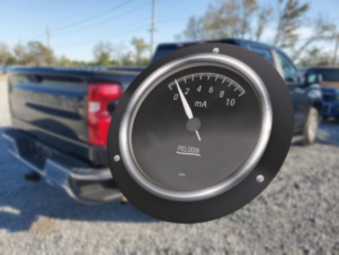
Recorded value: {"value": 1, "unit": "mA"}
